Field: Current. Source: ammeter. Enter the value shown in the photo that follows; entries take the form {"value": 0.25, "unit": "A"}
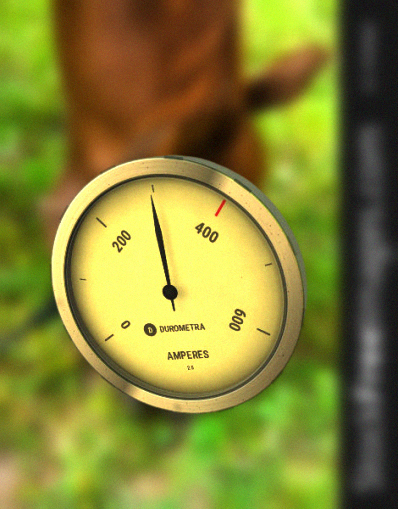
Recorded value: {"value": 300, "unit": "A"}
